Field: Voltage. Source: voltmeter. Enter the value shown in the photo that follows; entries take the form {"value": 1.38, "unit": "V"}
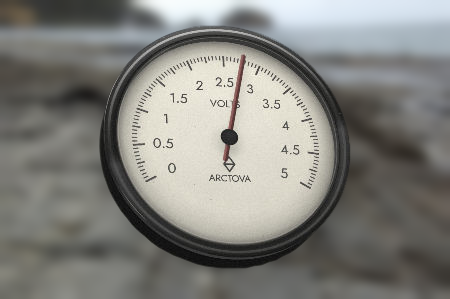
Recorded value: {"value": 2.75, "unit": "V"}
